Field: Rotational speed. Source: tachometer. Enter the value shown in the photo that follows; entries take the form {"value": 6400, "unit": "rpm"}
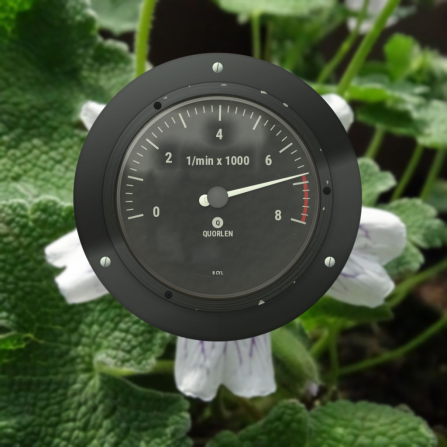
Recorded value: {"value": 6800, "unit": "rpm"}
